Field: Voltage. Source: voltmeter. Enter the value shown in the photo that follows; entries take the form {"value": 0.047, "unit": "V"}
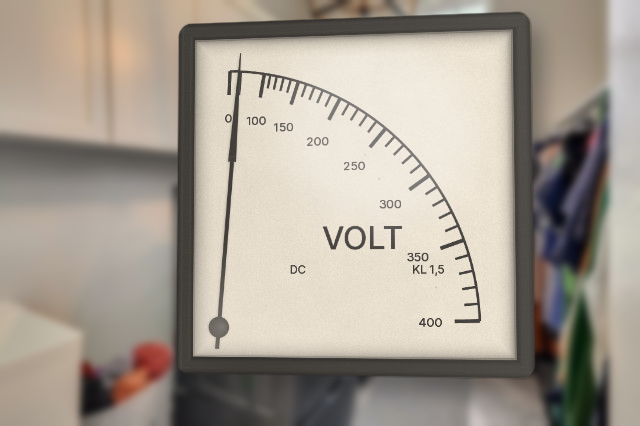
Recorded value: {"value": 50, "unit": "V"}
